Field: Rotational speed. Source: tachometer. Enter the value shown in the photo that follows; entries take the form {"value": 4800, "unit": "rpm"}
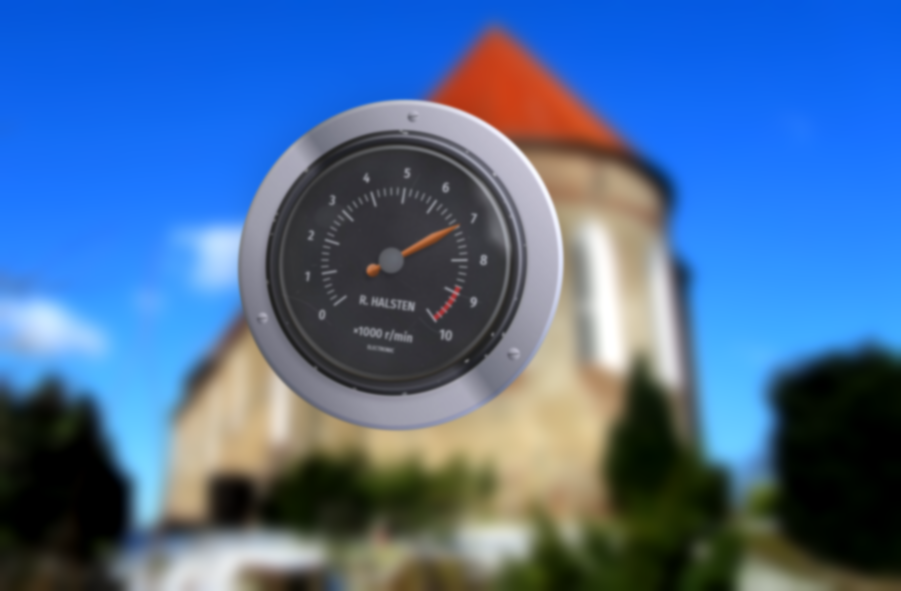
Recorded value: {"value": 7000, "unit": "rpm"}
